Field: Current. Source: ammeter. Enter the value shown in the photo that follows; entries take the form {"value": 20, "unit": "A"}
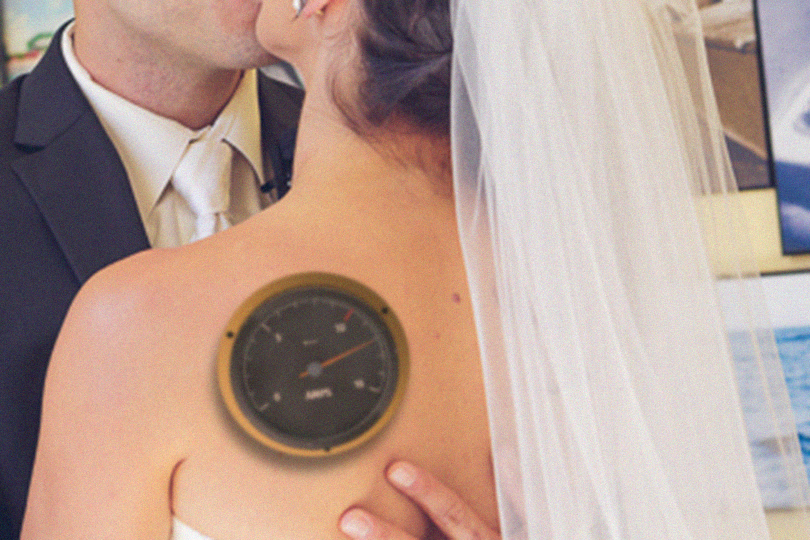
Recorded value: {"value": 12, "unit": "A"}
